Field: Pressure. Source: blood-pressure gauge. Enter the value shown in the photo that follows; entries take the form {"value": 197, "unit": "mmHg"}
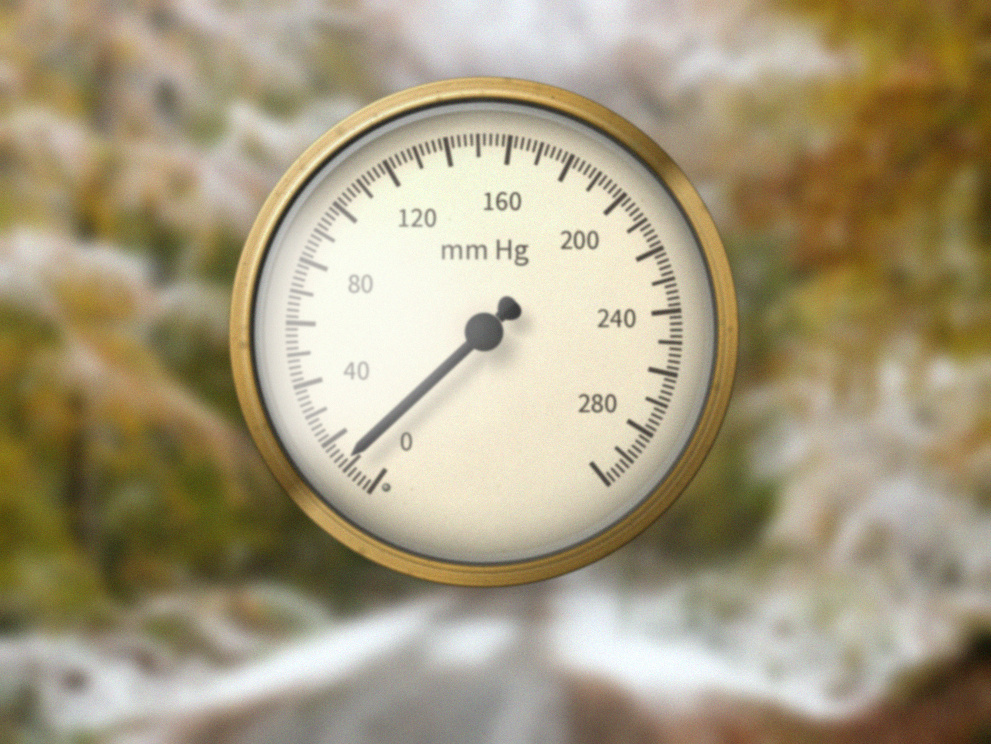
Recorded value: {"value": 12, "unit": "mmHg"}
